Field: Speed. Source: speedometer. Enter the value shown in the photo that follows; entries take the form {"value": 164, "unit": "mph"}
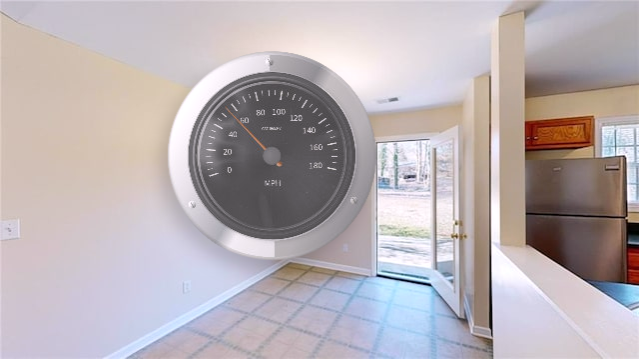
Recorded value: {"value": 55, "unit": "mph"}
